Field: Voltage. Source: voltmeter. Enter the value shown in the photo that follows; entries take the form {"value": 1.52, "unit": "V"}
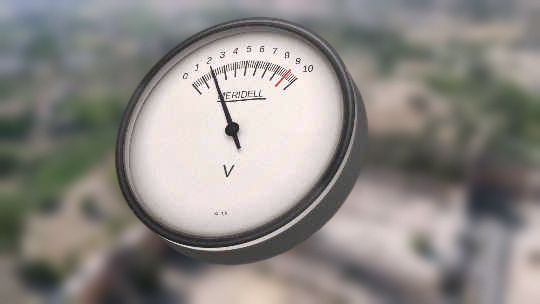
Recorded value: {"value": 2, "unit": "V"}
